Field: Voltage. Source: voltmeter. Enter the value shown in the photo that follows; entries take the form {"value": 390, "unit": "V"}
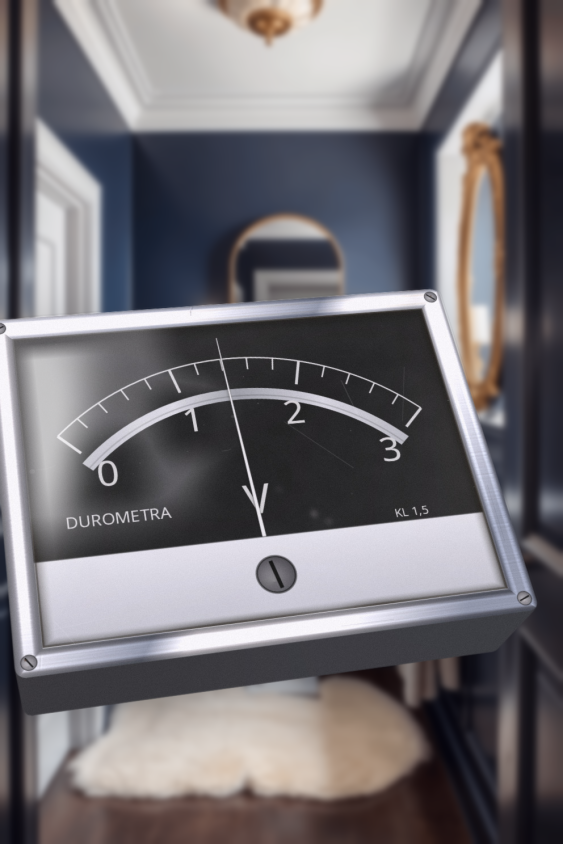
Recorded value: {"value": 1.4, "unit": "V"}
